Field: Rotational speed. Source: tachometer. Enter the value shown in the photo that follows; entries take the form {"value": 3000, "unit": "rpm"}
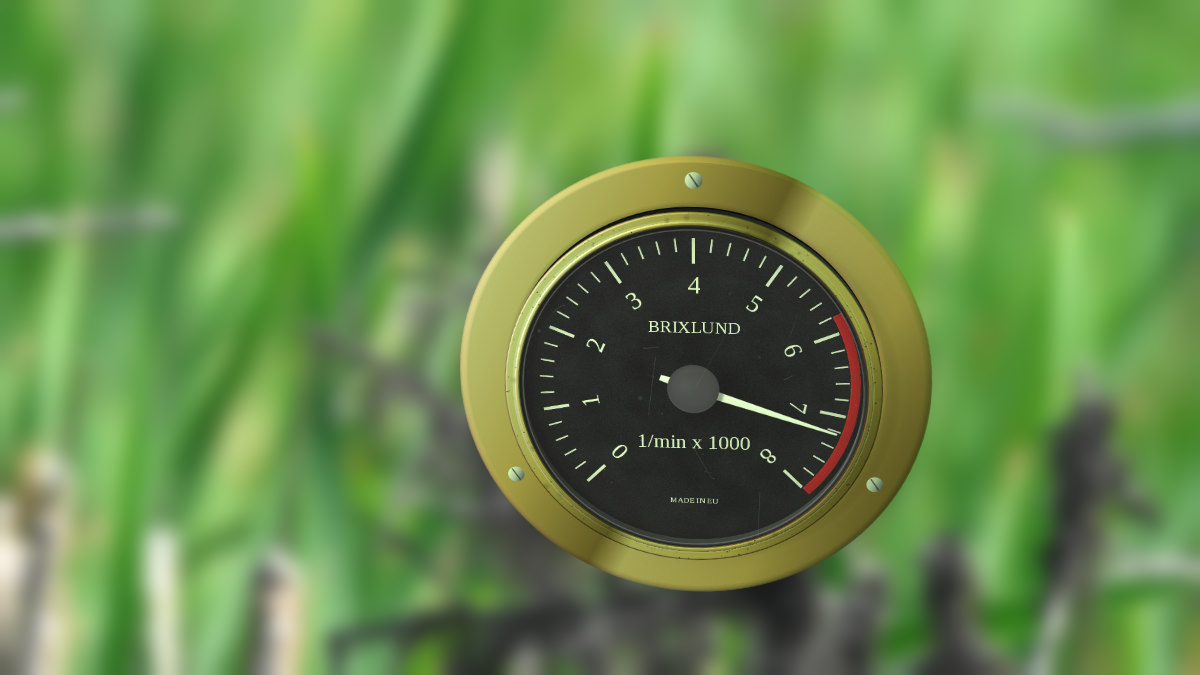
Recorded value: {"value": 7200, "unit": "rpm"}
